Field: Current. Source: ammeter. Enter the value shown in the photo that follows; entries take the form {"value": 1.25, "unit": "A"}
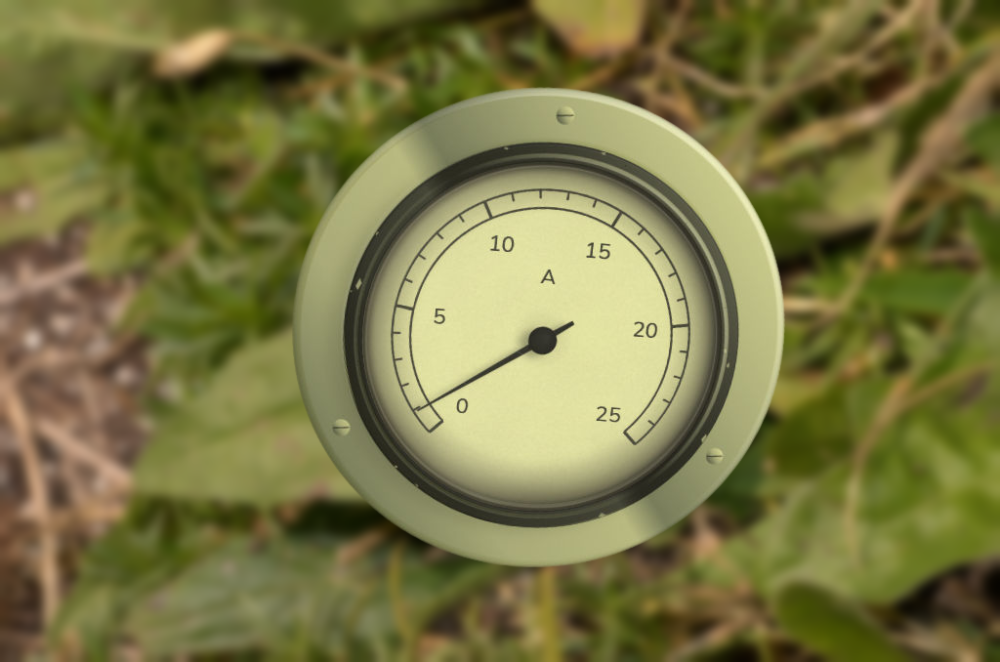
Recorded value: {"value": 1, "unit": "A"}
